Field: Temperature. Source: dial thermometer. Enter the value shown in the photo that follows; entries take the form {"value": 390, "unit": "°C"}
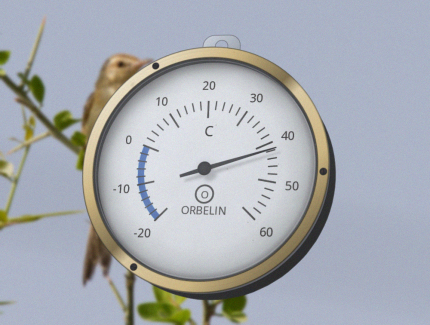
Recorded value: {"value": 42, "unit": "°C"}
